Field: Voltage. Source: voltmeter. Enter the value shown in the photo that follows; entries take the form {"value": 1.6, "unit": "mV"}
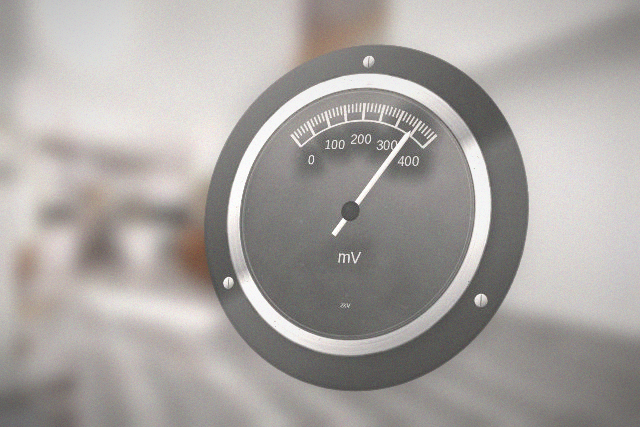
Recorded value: {"value": 350, "unit": "mV"}
